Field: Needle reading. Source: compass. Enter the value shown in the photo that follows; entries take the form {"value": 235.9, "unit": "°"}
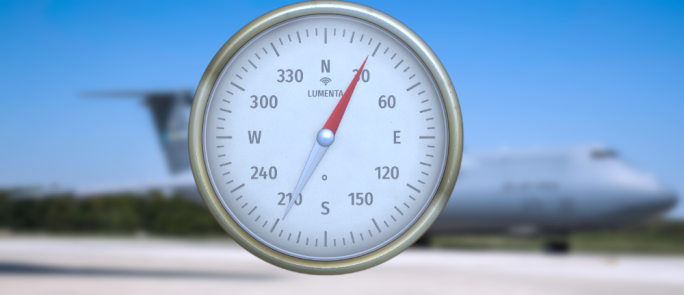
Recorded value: {"value": 27.5, "unit": "°"}
